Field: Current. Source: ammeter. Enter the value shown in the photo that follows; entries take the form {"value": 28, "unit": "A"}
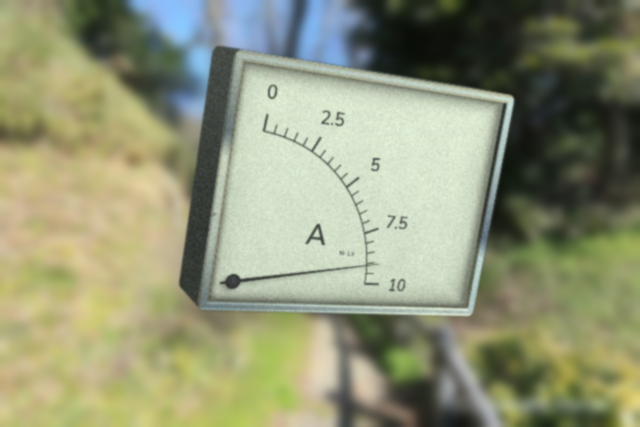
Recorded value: {"value": 9, "unit": "A"}
